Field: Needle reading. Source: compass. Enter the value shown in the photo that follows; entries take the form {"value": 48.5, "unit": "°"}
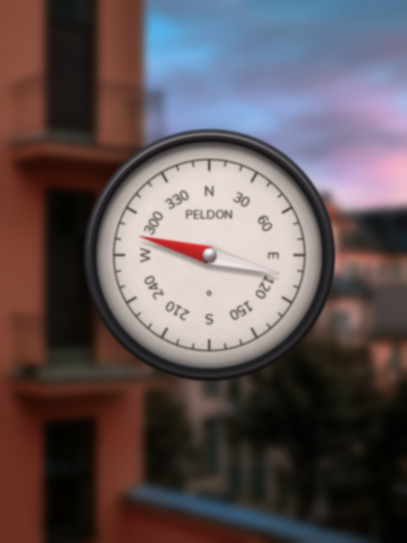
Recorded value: {"value": 285, "unit": "°"}
